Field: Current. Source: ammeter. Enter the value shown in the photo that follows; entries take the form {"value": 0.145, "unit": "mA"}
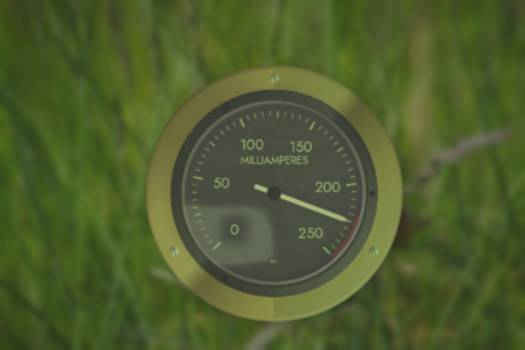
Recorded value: {"value": 225, "unit": "mA"}
